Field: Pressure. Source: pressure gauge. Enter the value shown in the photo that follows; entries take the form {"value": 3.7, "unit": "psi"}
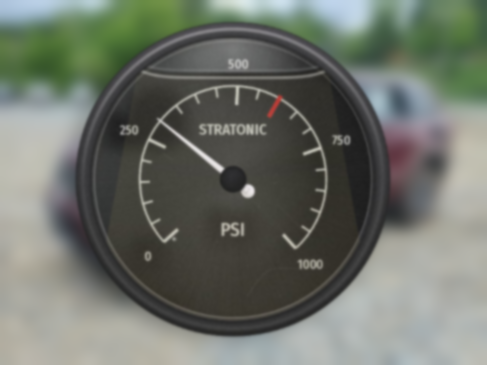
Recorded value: {"value": 300, "unit": "psi"}
